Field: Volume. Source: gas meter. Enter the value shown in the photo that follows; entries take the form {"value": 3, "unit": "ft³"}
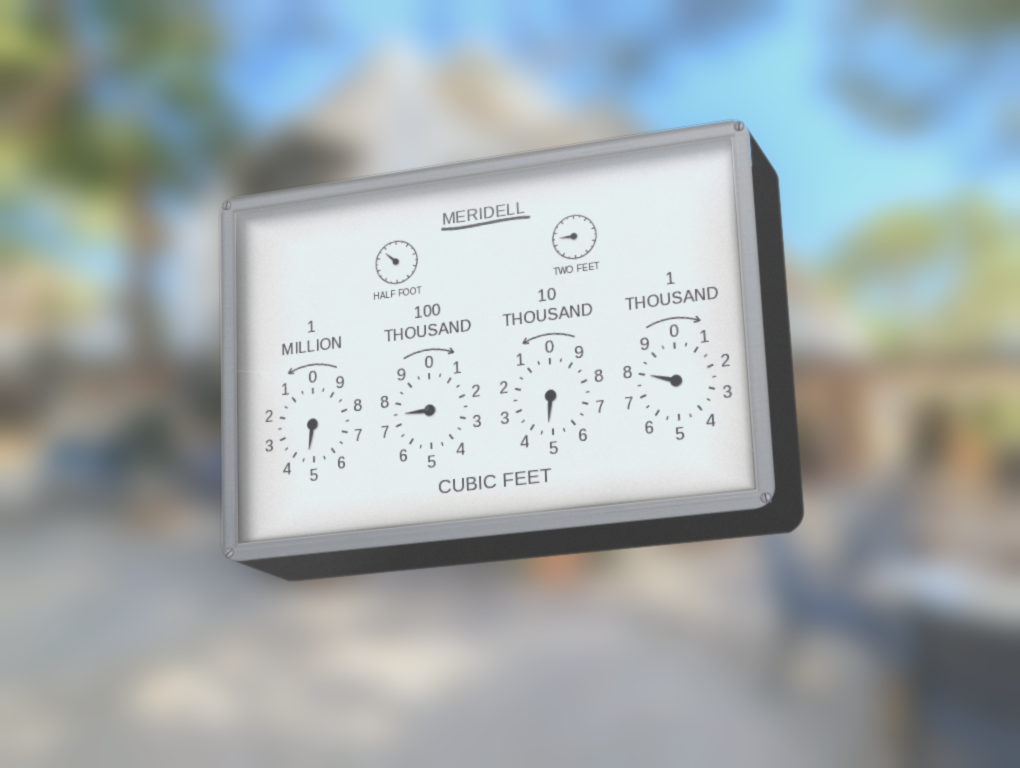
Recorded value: {"value": 474800, "unit": "ft³"}
